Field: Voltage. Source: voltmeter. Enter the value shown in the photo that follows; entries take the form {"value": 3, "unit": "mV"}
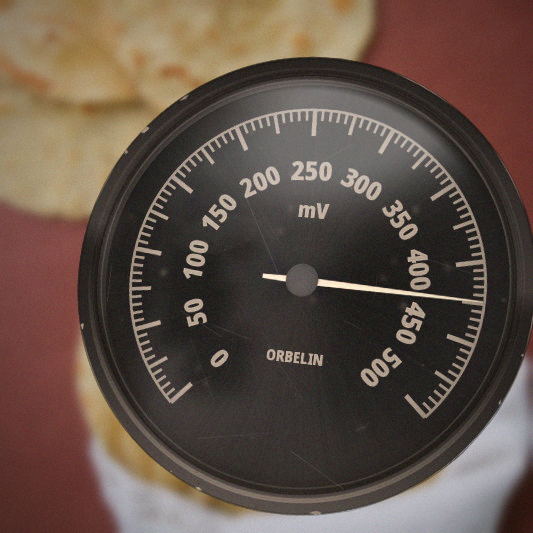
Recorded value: {"value": 425, "unit": "mV"}
